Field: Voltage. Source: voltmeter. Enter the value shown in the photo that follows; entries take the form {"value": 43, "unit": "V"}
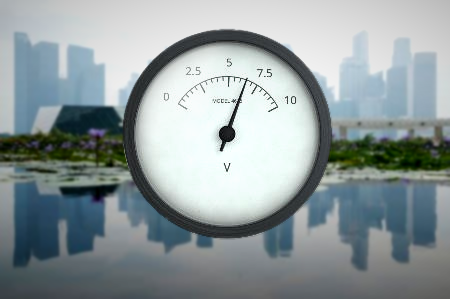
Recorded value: {"value": 6.5, "unit": "V"}
